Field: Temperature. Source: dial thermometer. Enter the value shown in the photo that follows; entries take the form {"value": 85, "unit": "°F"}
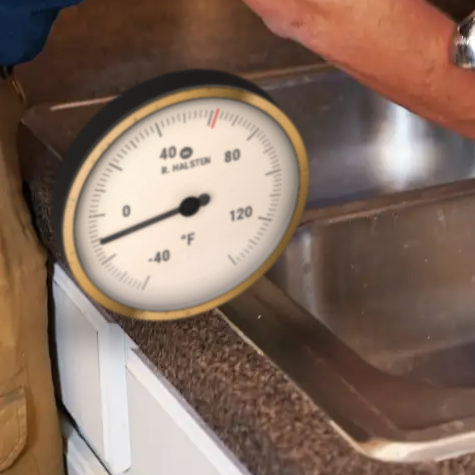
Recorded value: {"value": -10, "unit": "°F"}
